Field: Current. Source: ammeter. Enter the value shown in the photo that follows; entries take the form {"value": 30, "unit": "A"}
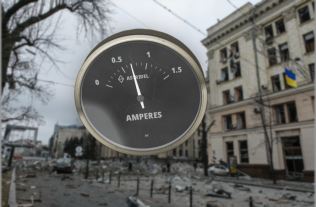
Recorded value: {"value": 0.7, "unit": "A"}
